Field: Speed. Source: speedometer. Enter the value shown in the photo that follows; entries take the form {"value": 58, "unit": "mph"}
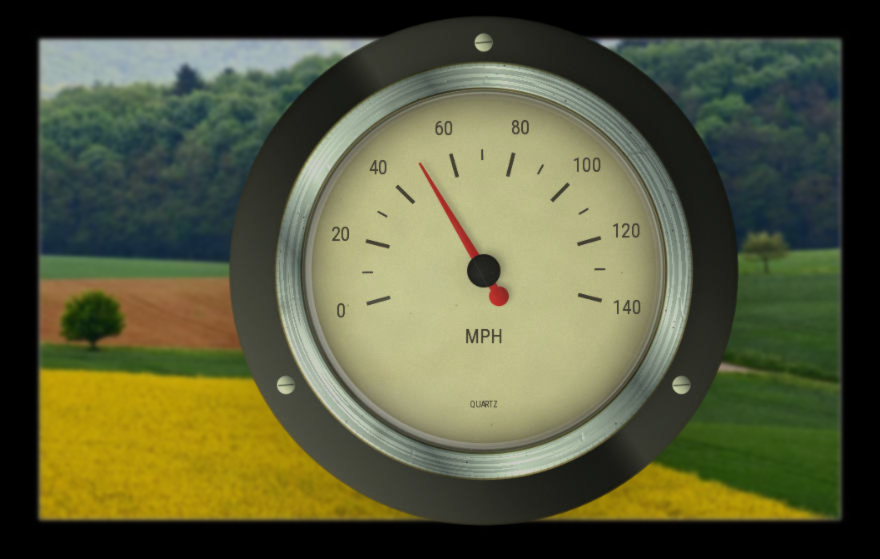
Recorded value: {"value": 50, "unit": "mph"}
